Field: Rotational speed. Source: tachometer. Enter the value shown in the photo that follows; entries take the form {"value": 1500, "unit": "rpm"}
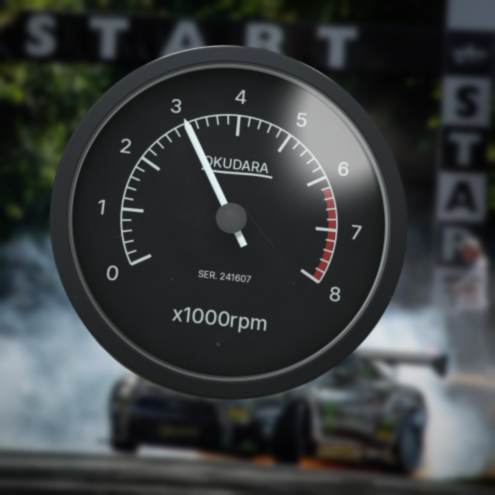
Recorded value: {"value": 3000, "unit": "rpm"}
